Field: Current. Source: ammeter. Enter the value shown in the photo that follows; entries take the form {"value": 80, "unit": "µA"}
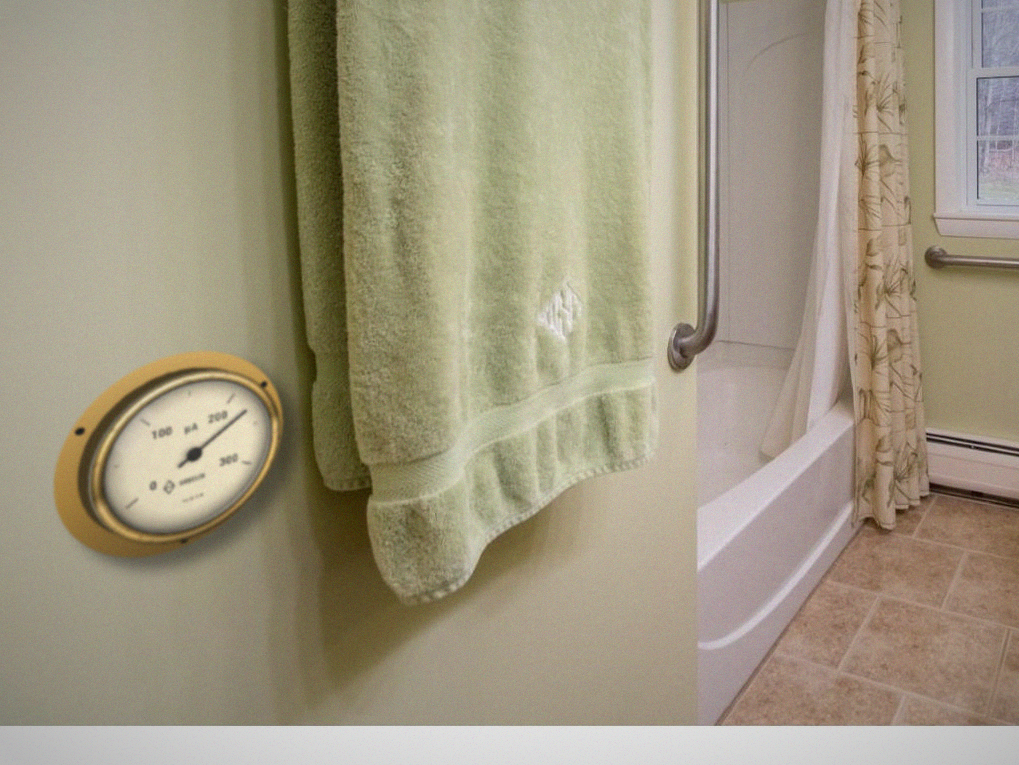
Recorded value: {"value": 225, "unit": "µA"}
